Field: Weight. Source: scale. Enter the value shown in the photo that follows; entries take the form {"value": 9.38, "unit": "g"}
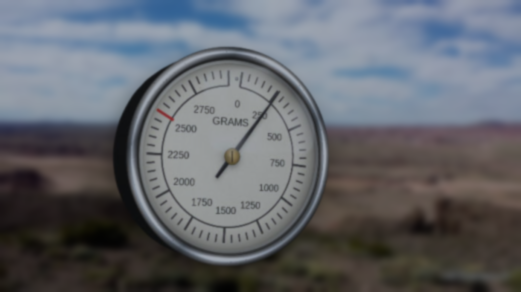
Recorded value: {"value": 250, "unit": "g"}
